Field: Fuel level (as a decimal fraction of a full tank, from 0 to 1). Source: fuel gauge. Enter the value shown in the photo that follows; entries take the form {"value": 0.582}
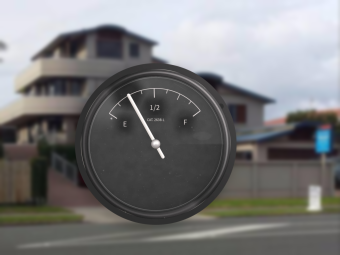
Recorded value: {"value": 0.25}
